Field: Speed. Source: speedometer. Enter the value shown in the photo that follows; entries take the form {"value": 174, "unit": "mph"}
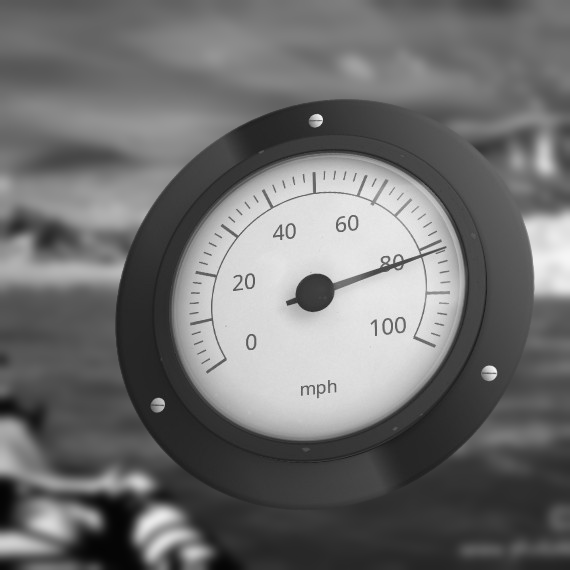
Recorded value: {"value": 82, "unit": "mph"}
